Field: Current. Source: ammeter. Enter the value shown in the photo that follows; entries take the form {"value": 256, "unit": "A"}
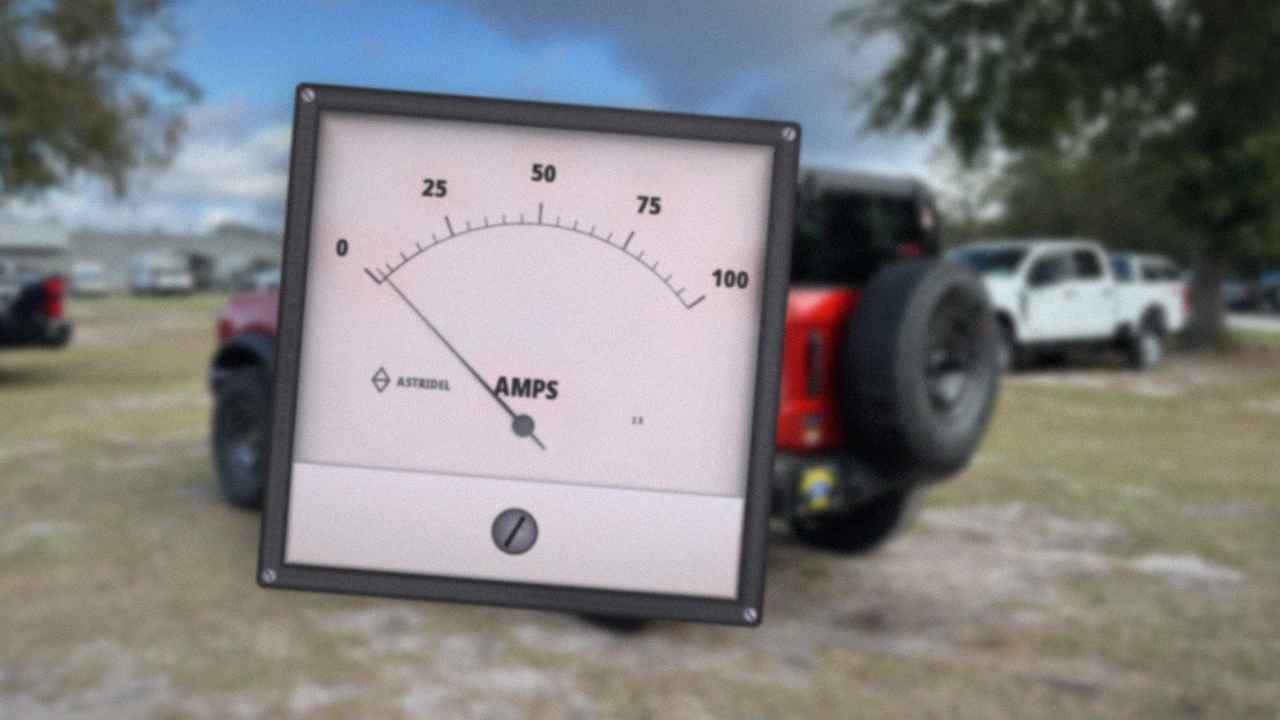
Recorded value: {"value": 2.5, "unit": "A"}
